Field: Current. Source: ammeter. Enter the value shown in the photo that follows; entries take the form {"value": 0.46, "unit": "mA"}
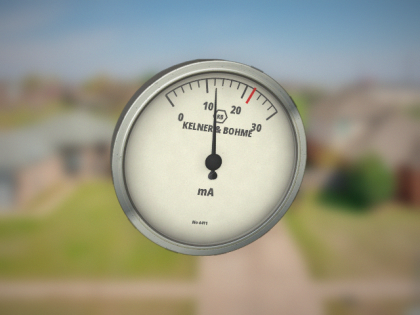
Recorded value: {"value": 12, "unit": "mA"}
